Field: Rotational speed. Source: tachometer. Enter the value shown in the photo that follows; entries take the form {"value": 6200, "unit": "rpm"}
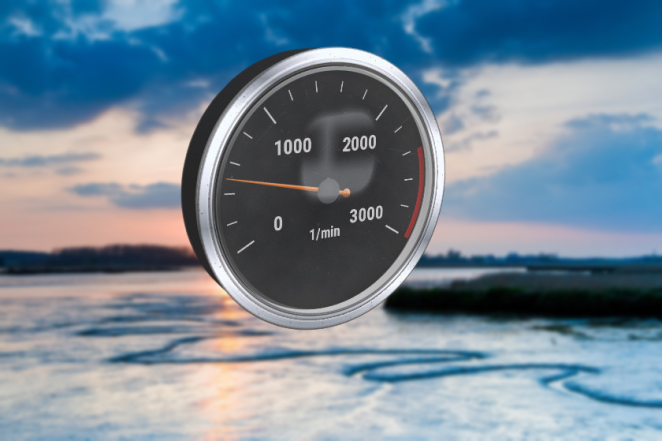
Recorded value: {"value": 500, "unit": "rpm"}
